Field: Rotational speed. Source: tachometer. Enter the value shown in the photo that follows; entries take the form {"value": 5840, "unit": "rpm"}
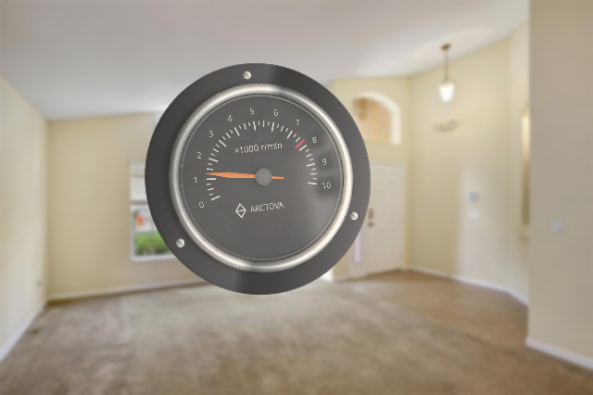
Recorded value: {"value": 1250, "unit": "rpm"}
